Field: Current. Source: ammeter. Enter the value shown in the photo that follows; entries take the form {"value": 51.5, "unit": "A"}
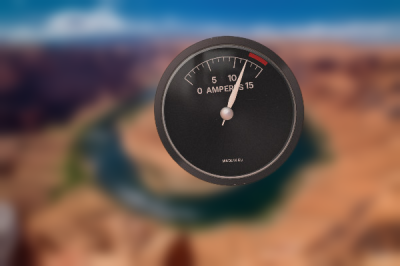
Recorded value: {"value": 12, "unit": "A"}
